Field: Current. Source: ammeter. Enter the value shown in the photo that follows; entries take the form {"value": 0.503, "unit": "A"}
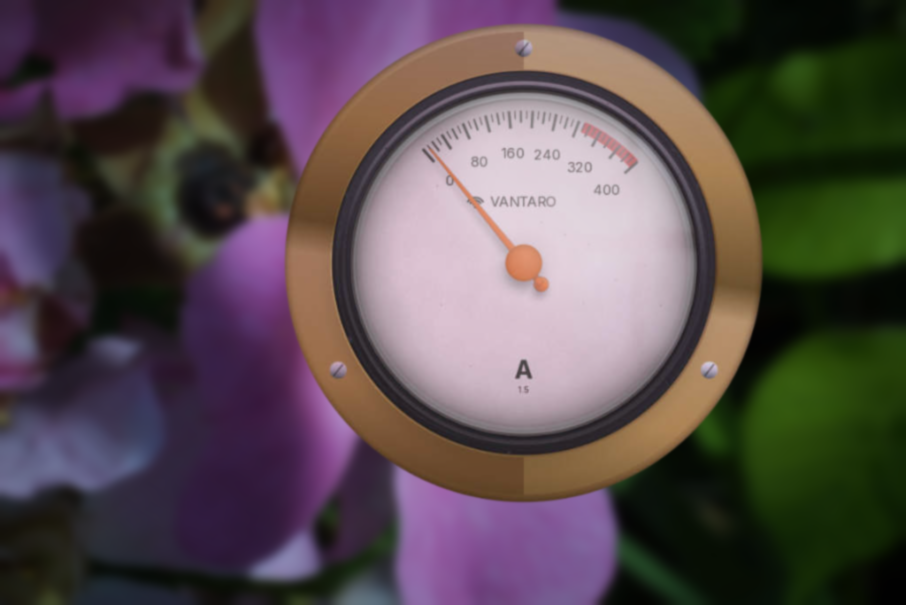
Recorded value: {"value": 10, "unit": "A"}
